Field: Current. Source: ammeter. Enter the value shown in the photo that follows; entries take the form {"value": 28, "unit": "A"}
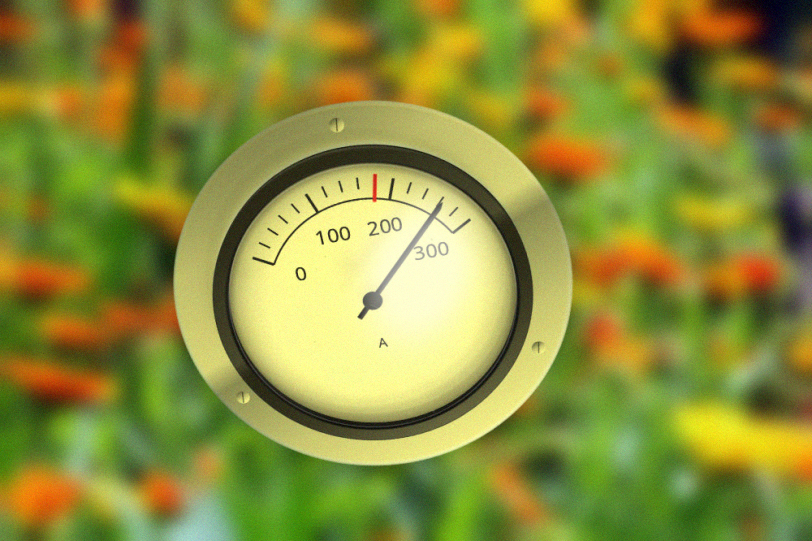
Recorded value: {"value": 260, "unit": "A"}
